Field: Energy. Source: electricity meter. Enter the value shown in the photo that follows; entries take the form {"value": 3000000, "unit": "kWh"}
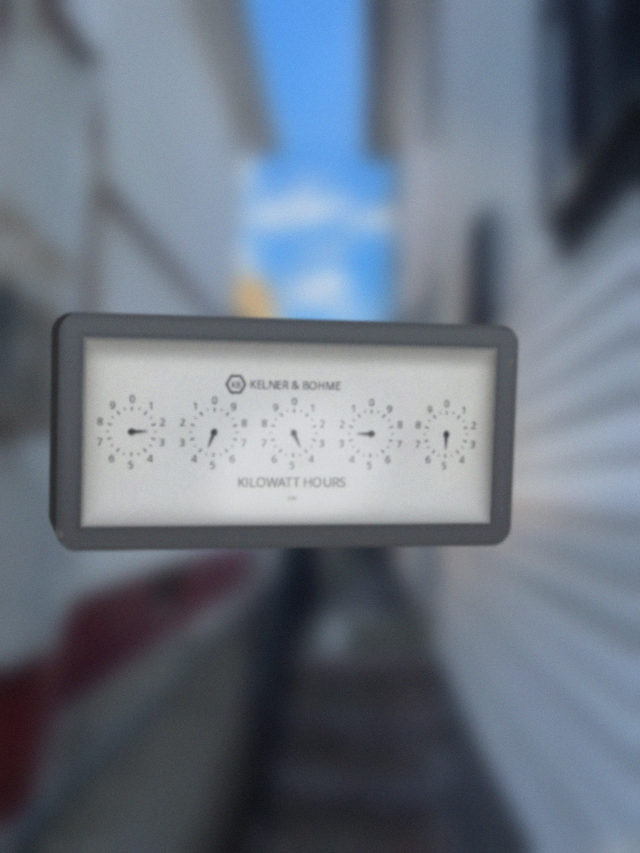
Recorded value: {"value": 24425, "unit": "kWh"}
